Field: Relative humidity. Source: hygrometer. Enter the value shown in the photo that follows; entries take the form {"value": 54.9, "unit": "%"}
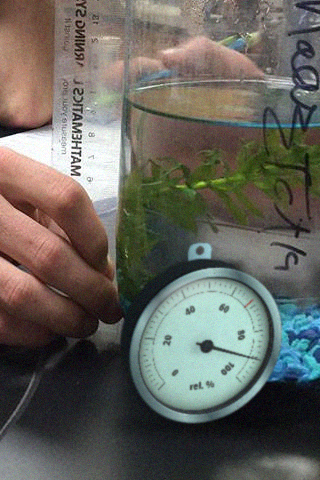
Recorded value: {"value": 90, "unit": "%"}
